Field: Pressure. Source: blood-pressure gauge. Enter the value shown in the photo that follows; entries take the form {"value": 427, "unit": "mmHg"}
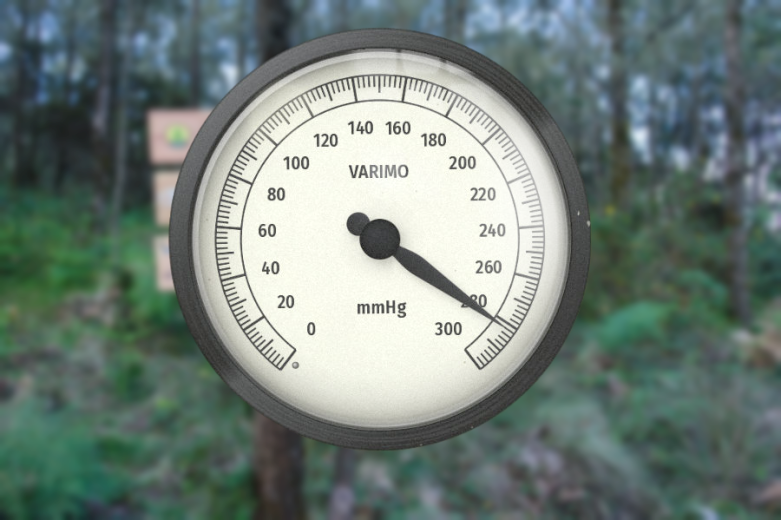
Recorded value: {"value": 282, "unit": "mmHg"}
